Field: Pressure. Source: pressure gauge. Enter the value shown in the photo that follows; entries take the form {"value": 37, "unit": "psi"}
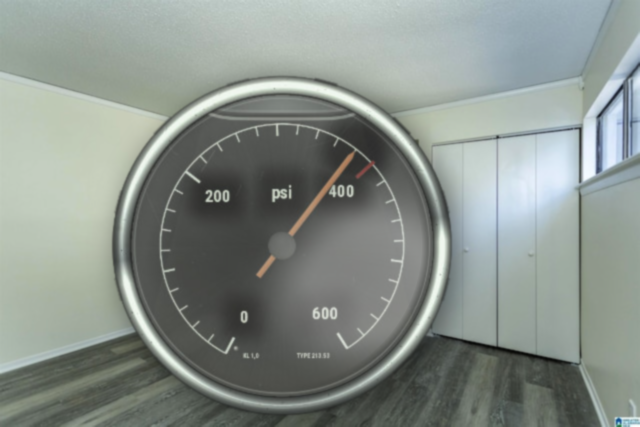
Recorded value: {"value": 380, "unit": "psi"}
